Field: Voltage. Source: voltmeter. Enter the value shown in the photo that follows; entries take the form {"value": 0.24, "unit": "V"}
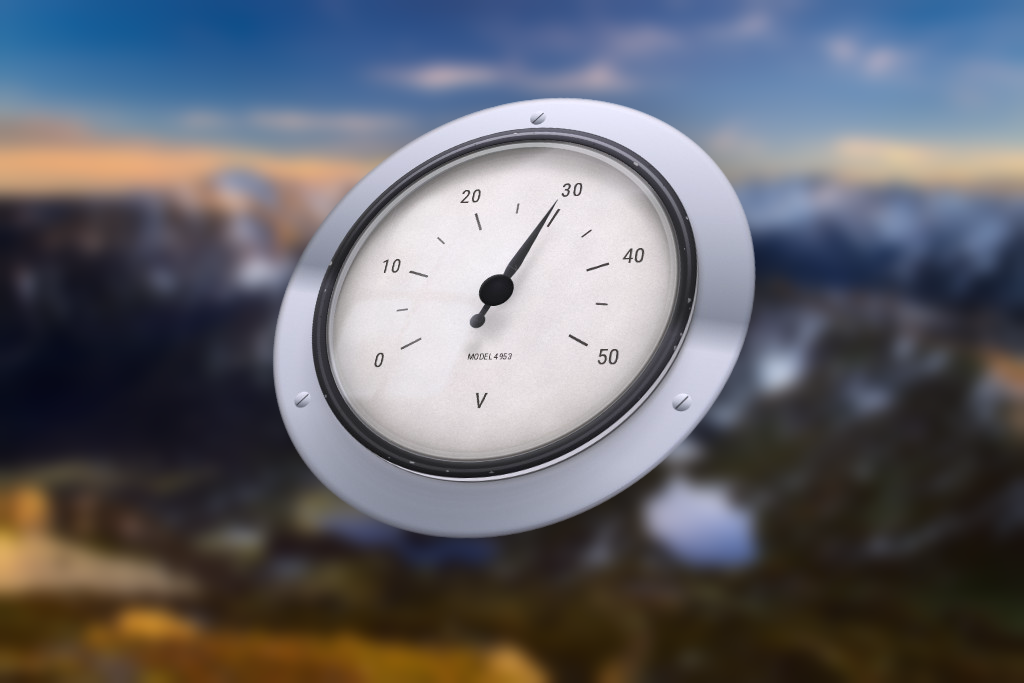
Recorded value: {"value": 30, "unit": "V"}
